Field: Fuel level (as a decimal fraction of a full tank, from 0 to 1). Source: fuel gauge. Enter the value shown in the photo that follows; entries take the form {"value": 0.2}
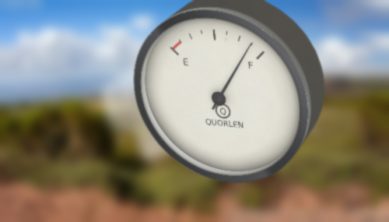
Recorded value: {"value": 0.875}
